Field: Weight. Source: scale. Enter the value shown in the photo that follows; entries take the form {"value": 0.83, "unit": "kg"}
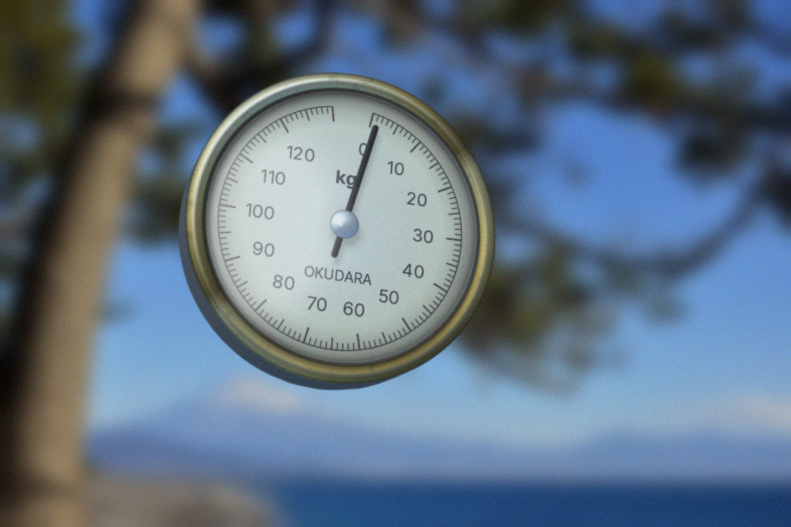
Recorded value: {"value": 1, "unit": "kg"}
